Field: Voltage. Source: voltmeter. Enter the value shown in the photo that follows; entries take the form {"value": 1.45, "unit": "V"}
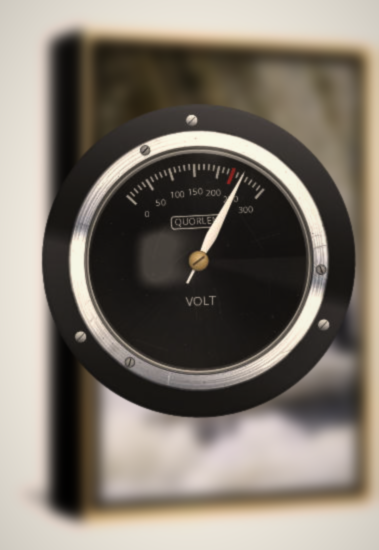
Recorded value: {"value": 250, "unit": "V"}
